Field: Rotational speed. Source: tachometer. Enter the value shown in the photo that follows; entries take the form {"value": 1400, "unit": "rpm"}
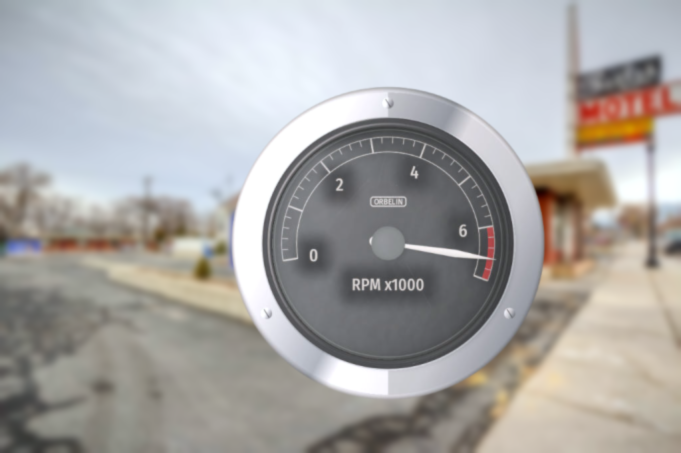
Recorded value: {"value": 6600, "unit": "rpm"}
